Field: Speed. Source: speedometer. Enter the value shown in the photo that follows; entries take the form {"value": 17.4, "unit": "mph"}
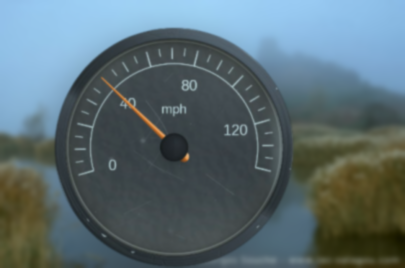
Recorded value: {"value": 40, "unit": "mph"}
